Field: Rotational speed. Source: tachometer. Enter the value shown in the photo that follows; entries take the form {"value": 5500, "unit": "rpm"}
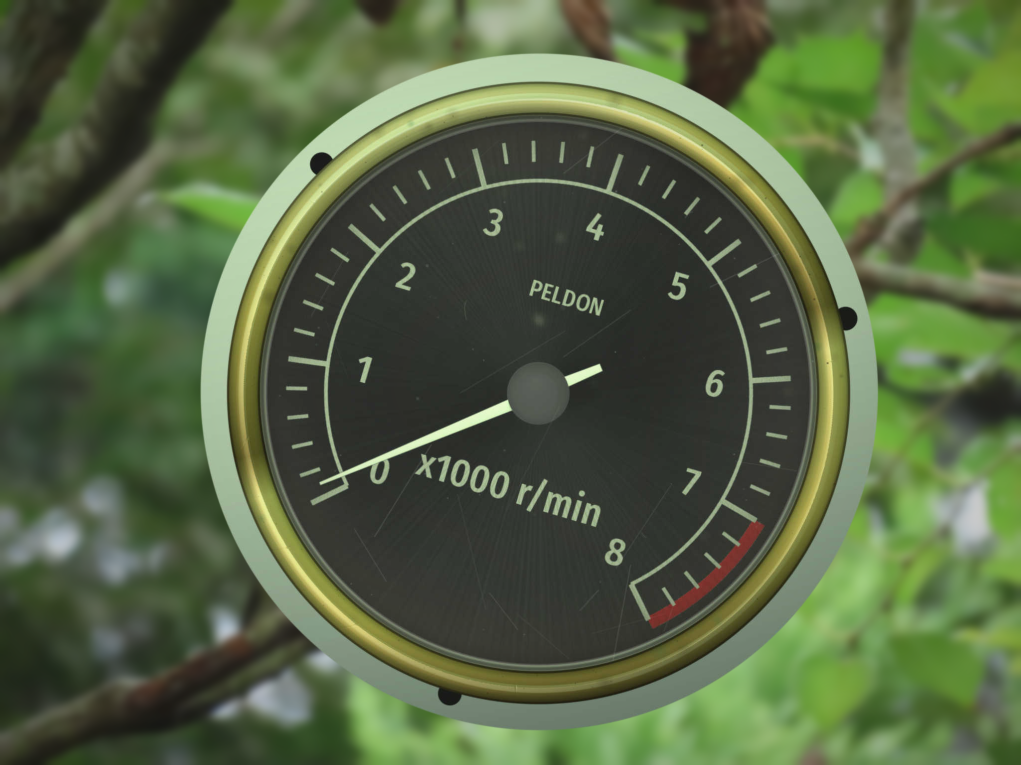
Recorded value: {"value": 100, "unit": "rpm"}
